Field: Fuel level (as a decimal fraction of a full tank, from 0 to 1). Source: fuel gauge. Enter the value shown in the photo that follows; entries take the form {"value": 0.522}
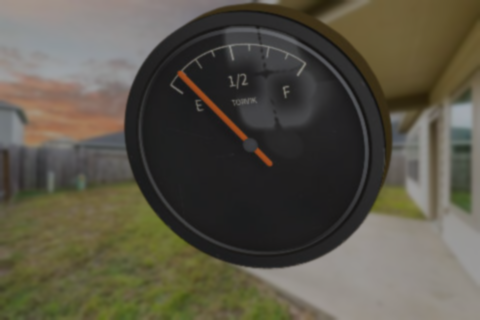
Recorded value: {"value": 0.125}
